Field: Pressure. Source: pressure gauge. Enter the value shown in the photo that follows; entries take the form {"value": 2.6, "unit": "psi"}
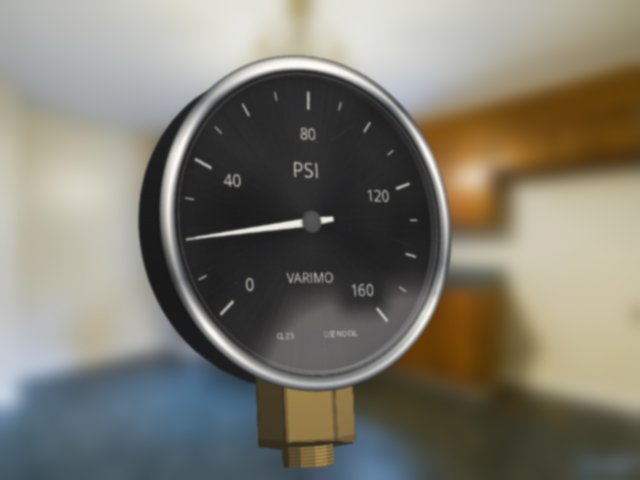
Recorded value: {"value": 20, "unit": "psi"}
